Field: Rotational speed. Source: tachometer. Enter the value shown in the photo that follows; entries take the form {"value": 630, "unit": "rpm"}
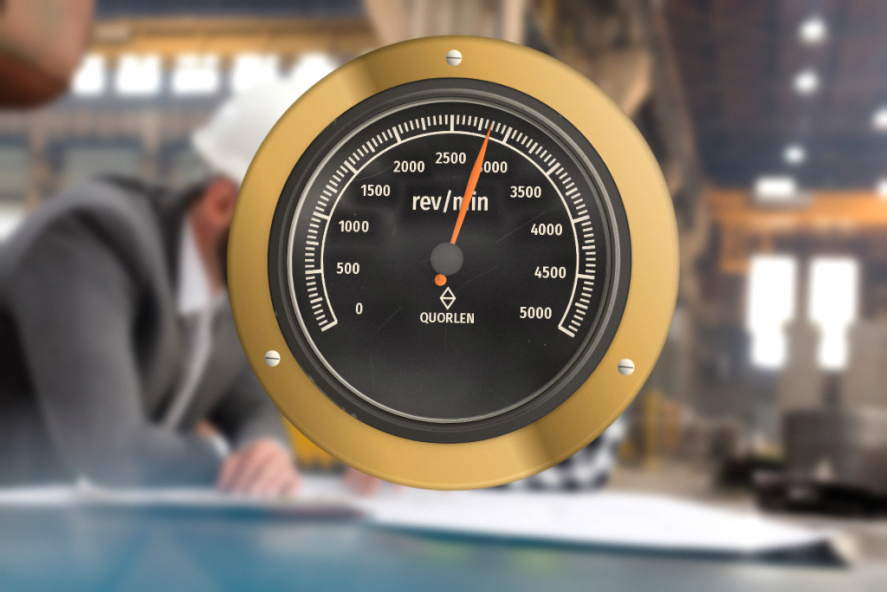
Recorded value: {"value": 2850, "unit": "rpm"}
